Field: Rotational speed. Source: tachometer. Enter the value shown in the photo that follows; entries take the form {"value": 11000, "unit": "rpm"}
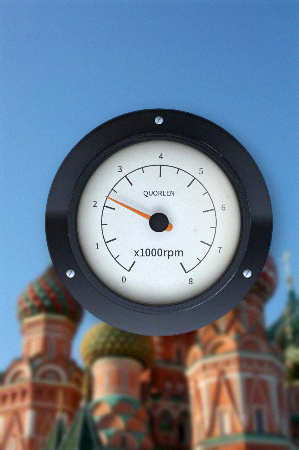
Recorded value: {"value": 2250, "unit": "rpm"}
